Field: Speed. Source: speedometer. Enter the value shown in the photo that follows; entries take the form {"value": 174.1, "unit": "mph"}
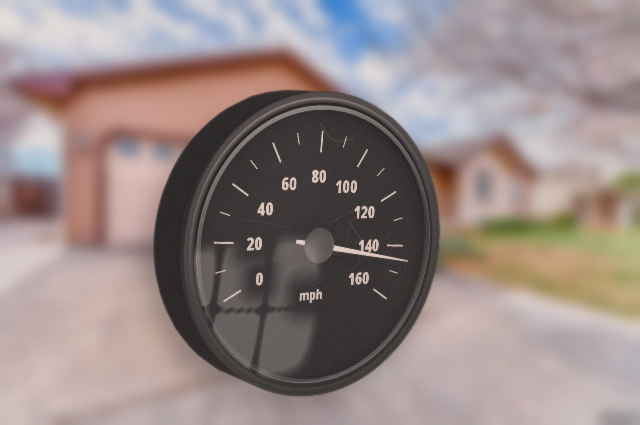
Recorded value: {"value": 145, "unit": "mph"}
